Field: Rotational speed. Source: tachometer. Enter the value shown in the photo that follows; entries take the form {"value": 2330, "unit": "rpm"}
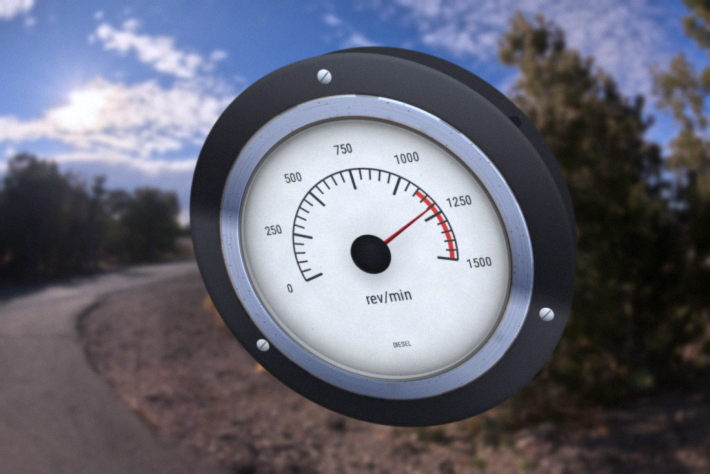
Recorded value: {"value": 1200, "unit": "rpm"}
